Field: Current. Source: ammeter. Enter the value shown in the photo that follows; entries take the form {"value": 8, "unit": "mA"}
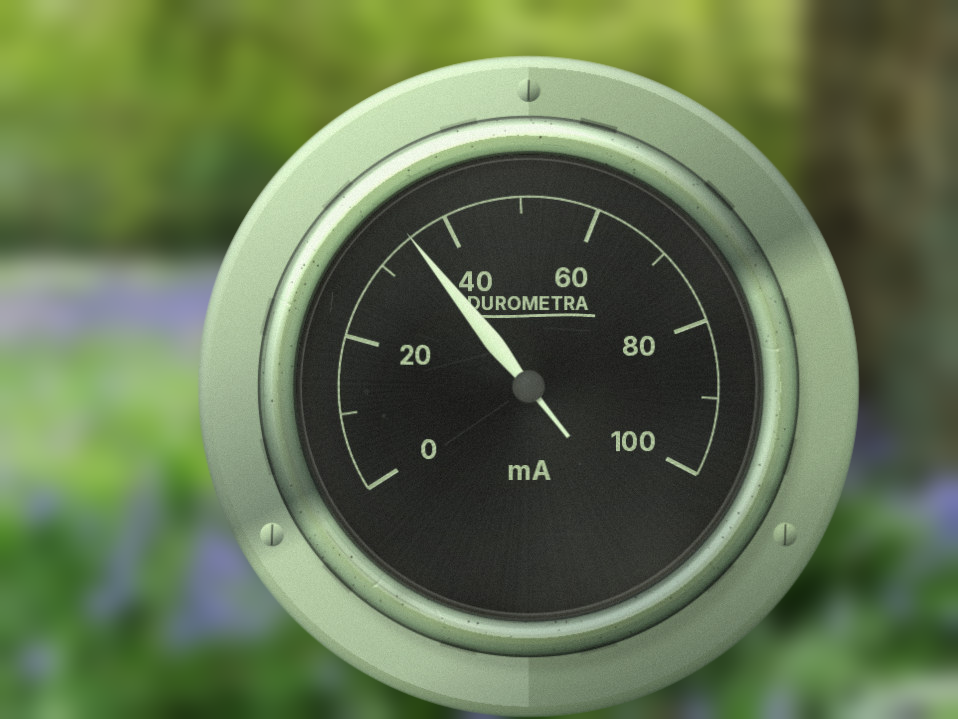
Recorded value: {"value": 35, "unit": "mA"}
